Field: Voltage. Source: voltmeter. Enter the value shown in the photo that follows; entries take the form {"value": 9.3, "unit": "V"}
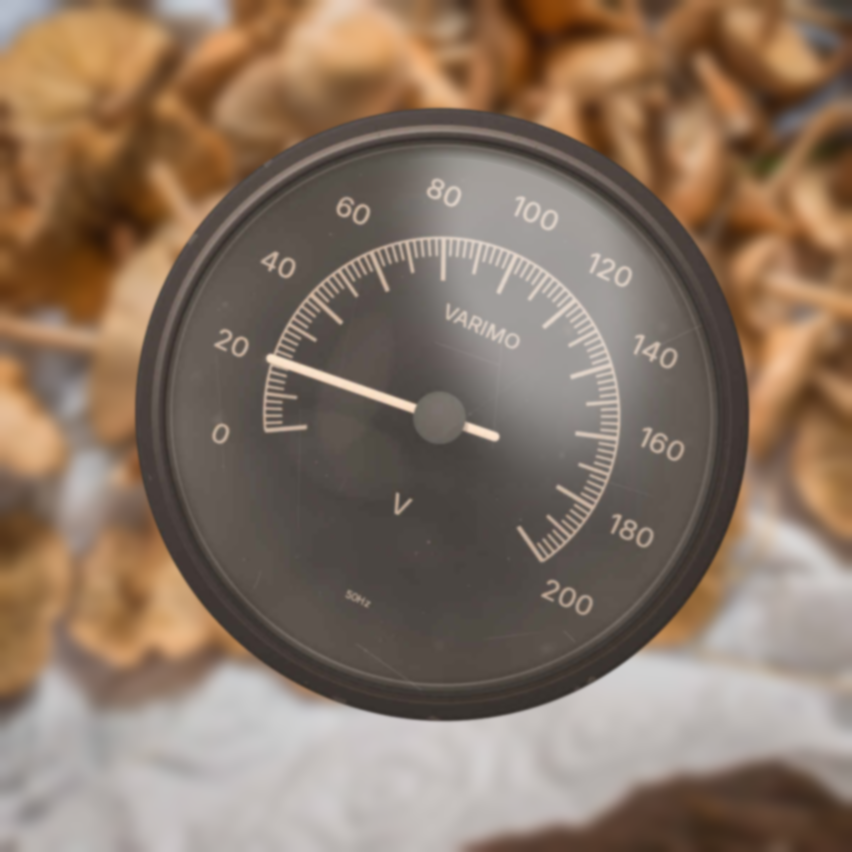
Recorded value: {"value": 20, "unit": "V"}
